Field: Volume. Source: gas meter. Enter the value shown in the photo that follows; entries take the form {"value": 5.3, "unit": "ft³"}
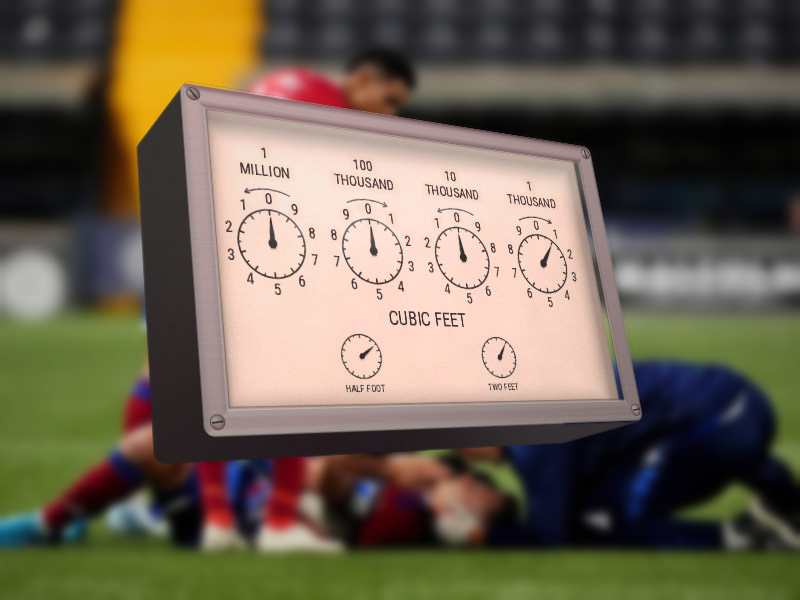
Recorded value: {"value": 100, "unit": "ft³"}
